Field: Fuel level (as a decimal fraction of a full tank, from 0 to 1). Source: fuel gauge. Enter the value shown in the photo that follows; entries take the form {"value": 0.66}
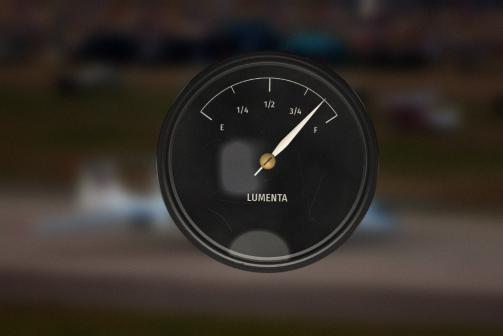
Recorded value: {"value": 0.875}
